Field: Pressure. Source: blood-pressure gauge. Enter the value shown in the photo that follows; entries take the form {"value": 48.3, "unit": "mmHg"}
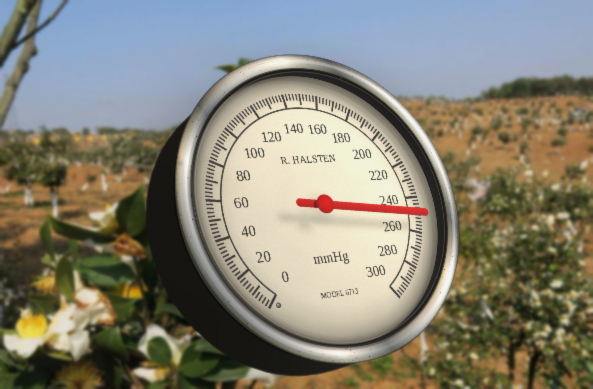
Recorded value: {"value": 250, "unit": "mmHg"}
